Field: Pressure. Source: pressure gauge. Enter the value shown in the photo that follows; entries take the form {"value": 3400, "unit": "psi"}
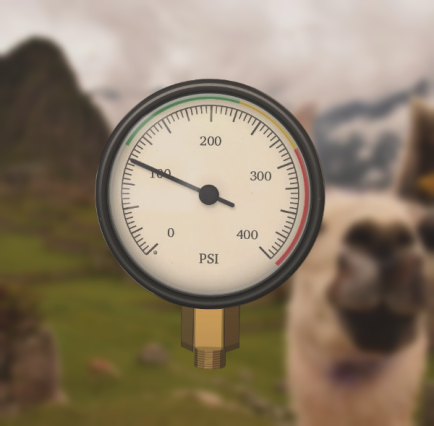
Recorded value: {"value": 100, "unit": "psi"}
